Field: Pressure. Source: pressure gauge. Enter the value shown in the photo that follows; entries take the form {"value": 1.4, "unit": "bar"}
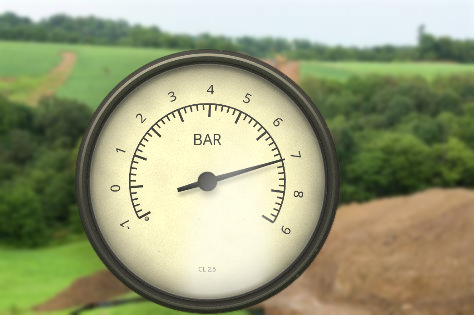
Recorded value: {"value": 7, "unit": "bar"}
